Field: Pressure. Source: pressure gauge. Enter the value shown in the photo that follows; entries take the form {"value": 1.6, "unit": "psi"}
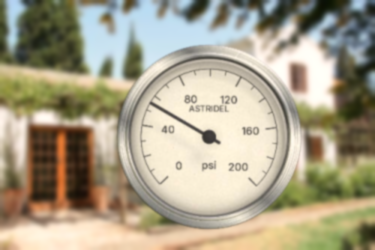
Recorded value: {"value": 55, "unit": "psi"}
